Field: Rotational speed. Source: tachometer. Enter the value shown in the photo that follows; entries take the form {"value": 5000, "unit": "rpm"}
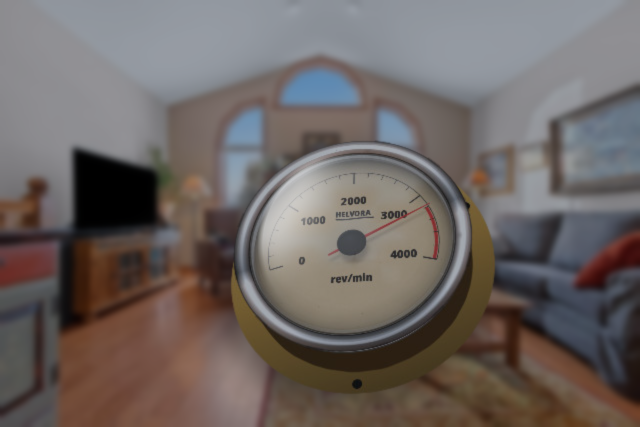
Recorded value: {"value": 3200, "unit": "rpm"}
